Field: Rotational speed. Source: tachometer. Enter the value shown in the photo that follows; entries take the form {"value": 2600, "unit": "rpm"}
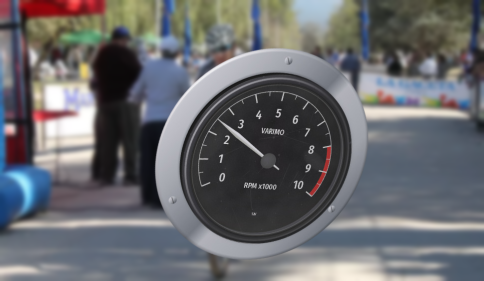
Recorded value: {"value": 2500, "unit": "rpm"}
